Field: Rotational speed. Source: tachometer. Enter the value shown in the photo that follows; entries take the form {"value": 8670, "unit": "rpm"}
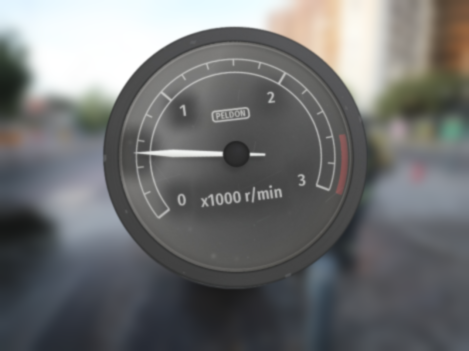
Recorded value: {"value": 500, "unit": "rpm"}
